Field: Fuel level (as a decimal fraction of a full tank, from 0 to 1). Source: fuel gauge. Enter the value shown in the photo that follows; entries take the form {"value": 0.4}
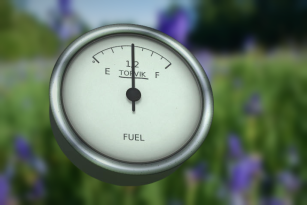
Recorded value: {"value": 0.5}
